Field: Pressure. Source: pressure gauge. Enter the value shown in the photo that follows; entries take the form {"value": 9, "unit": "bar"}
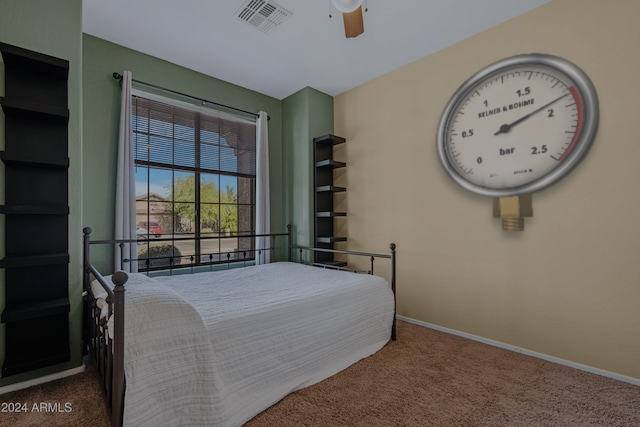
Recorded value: {"value": 1.9, "unit": "bar"}
